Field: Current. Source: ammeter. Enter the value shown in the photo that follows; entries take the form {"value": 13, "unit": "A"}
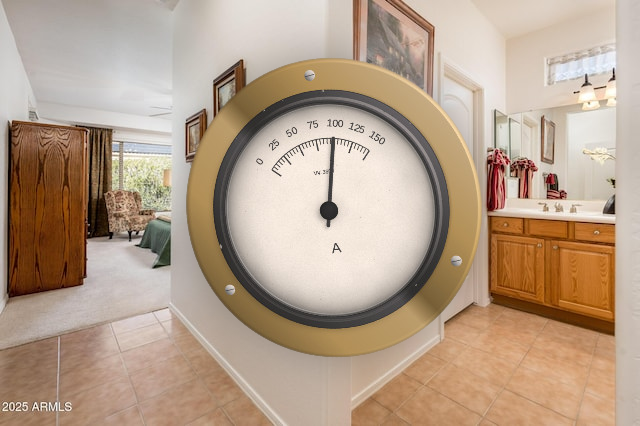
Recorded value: {"value": 100, "unit": "A"}
